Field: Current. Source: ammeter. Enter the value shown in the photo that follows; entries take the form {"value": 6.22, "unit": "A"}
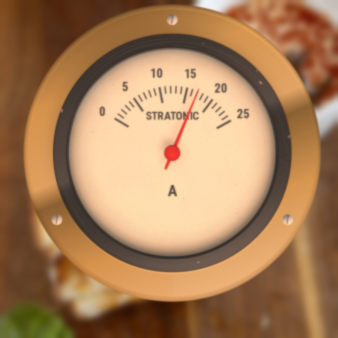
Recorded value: {"value": 17, "unit": "A"}
